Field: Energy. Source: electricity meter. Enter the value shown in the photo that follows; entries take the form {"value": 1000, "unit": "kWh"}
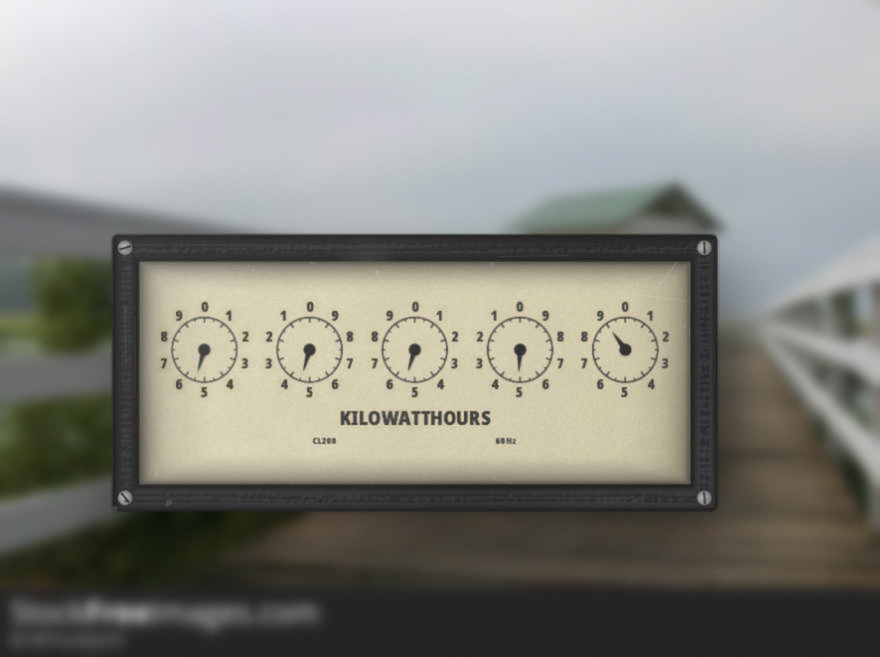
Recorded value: {"value": 54549, "unit": "kWh"}
